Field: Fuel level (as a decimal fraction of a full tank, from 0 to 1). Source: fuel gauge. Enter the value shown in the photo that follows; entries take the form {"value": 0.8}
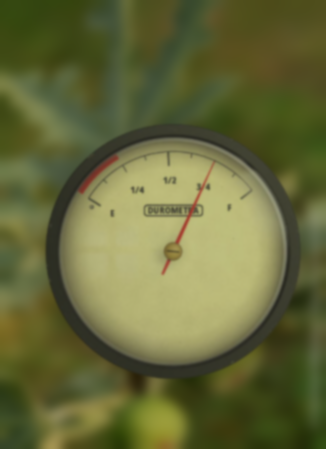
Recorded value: {"value": 0.75}
